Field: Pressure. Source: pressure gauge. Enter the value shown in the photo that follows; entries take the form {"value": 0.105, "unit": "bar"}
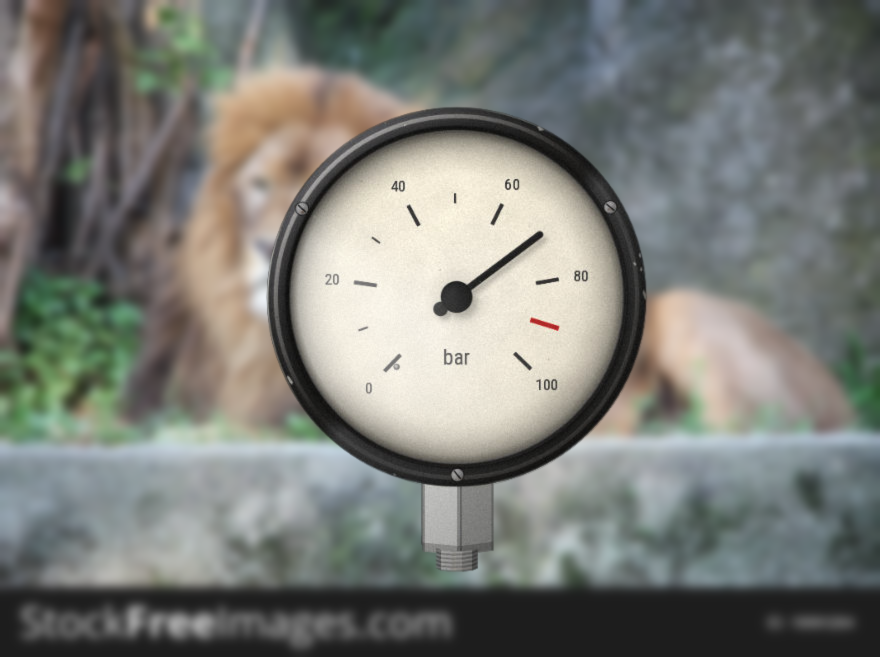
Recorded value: {"value": 70, "unit": "bar"}
